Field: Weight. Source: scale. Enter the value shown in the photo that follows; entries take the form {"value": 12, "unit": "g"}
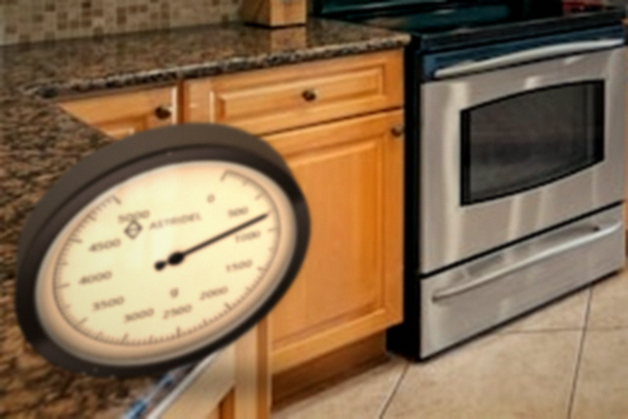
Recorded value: {"value": 750, "unit": "g"}
